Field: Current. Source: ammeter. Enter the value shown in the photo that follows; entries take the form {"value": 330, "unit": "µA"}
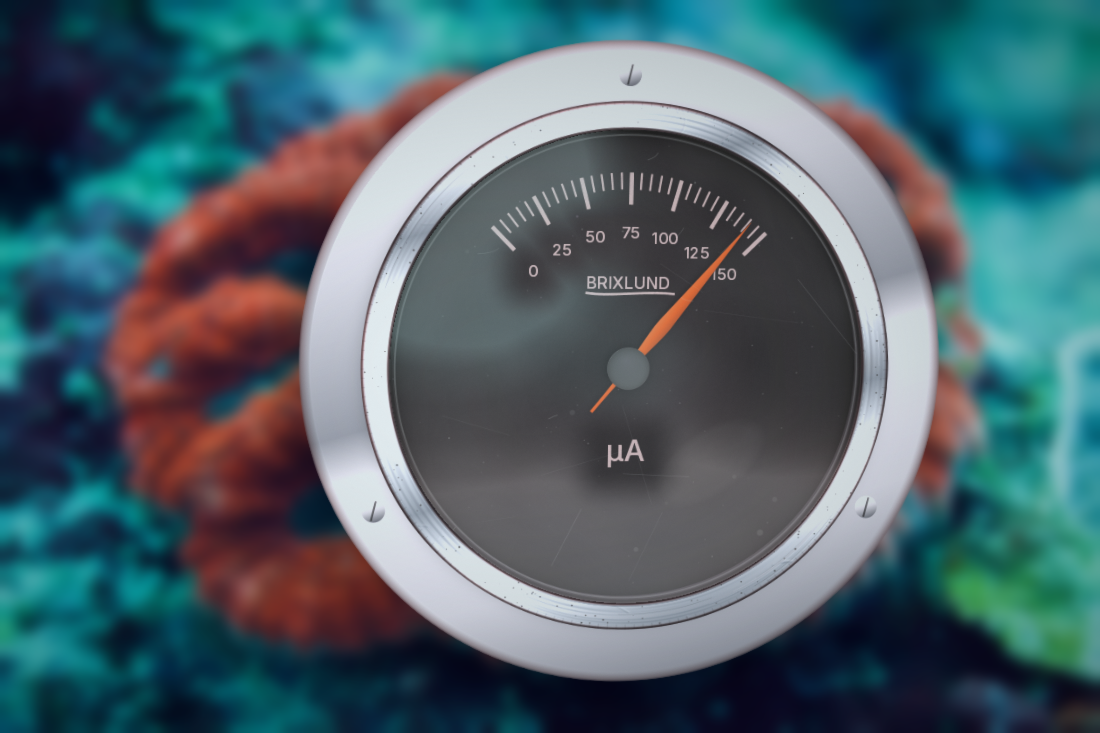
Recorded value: {"value": 140, "unit": "µA"}
